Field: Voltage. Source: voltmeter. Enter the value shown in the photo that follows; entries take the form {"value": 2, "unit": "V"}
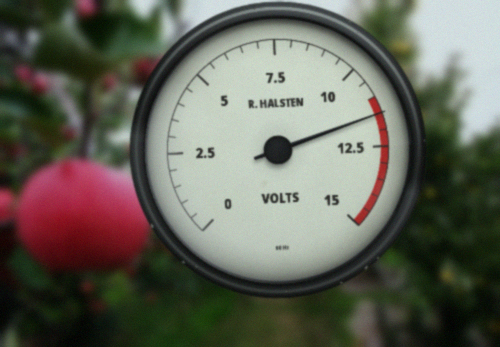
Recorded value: {"value": 11.5, "unit": "V"}
